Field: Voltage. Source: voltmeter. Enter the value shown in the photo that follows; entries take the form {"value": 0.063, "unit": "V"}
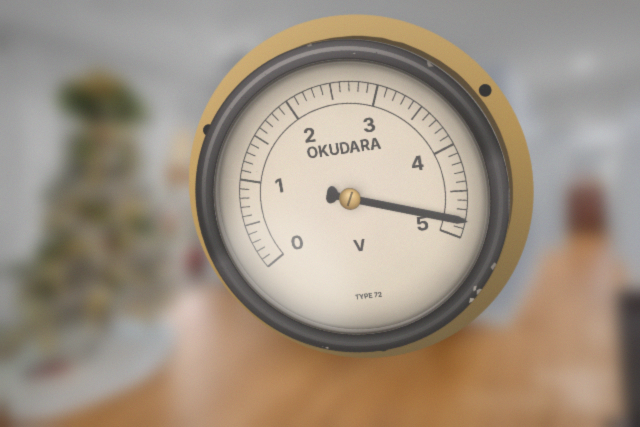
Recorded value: {"value": 4.8, "unit": "V"}
